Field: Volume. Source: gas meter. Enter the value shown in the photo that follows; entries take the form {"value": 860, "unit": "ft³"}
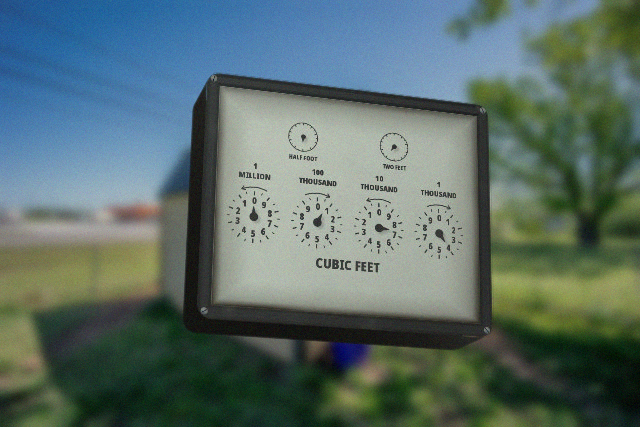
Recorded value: {"value": 7400, "unit": "ft³"}
